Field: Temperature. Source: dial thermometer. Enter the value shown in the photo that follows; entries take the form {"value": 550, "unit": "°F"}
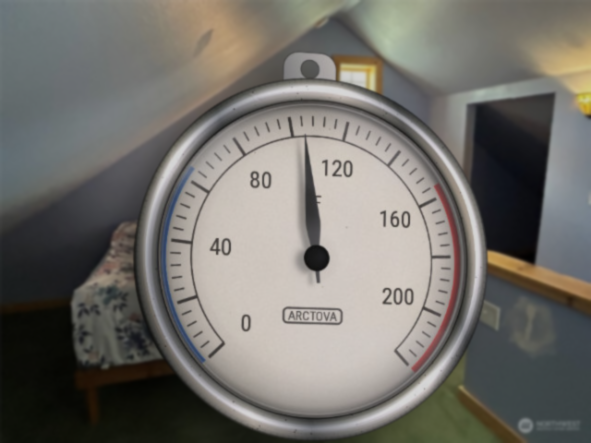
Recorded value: {"value": 104, "unit": "°F"}
